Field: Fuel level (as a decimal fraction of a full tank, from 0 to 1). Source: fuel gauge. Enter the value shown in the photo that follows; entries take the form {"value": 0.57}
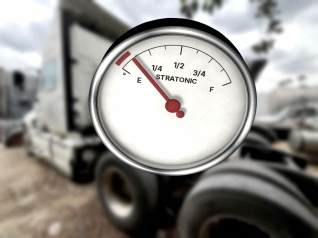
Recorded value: {"value": 0.125}
